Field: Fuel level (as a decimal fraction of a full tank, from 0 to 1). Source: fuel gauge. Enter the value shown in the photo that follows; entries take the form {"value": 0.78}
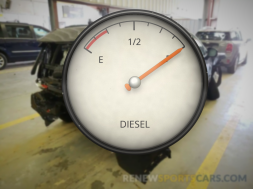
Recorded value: {"value": 1}
